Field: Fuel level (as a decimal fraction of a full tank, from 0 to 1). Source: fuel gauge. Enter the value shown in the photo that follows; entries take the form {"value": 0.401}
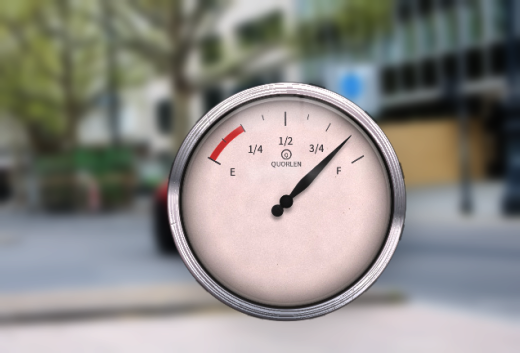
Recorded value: {"value": 0.875}
